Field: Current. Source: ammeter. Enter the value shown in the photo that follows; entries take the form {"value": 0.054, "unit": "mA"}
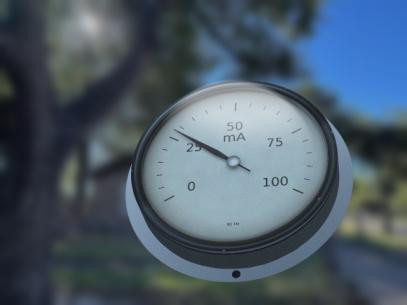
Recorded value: {"value": 27.5, "unit": "mA"}
